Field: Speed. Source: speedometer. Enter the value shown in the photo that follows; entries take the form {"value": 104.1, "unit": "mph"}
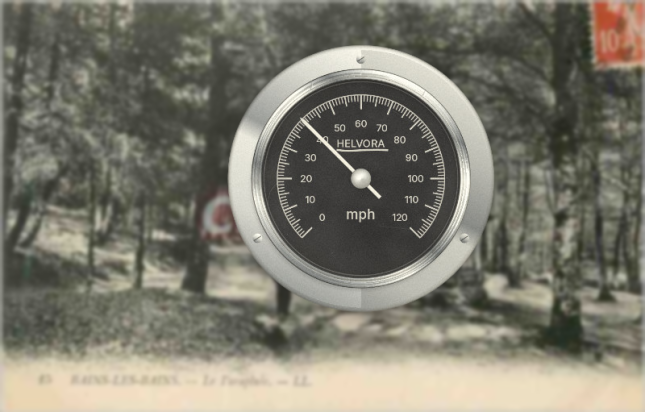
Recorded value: {"value": 40, "unit": "mph"}
